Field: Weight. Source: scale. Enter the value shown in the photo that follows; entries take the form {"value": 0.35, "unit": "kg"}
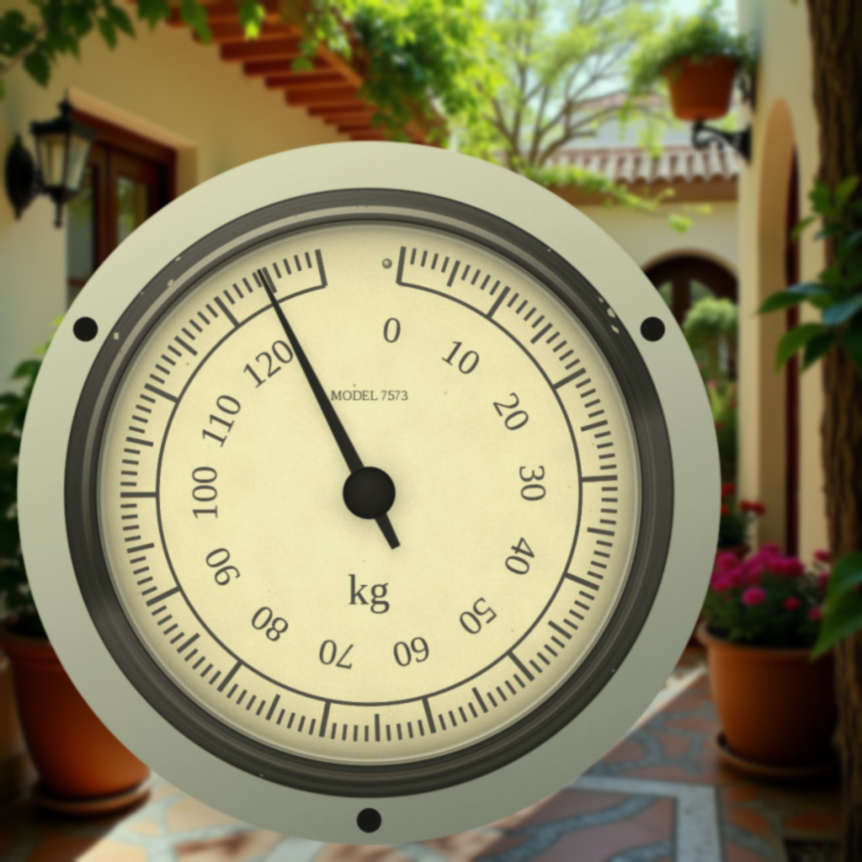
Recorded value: {"value": 124.5, "unit": "kg"}
